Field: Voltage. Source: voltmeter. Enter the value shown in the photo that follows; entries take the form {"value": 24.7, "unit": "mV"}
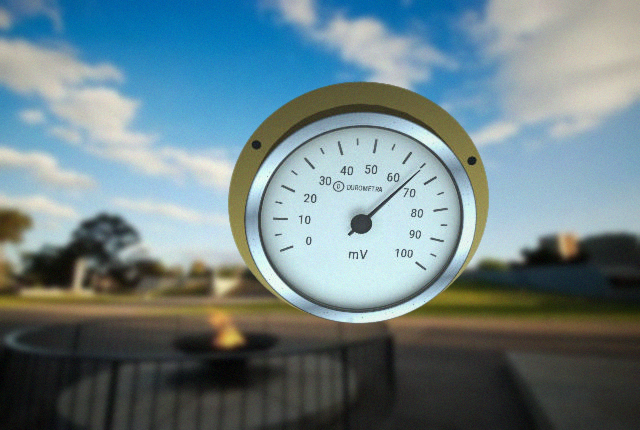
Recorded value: {"value": 65, "unit": "mV"}
